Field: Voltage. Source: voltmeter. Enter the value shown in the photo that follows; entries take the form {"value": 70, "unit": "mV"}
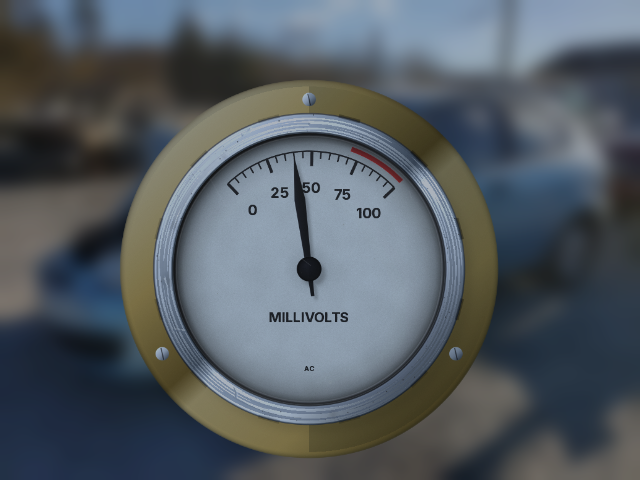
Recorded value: {"value": 40, "unit": "mV"}
